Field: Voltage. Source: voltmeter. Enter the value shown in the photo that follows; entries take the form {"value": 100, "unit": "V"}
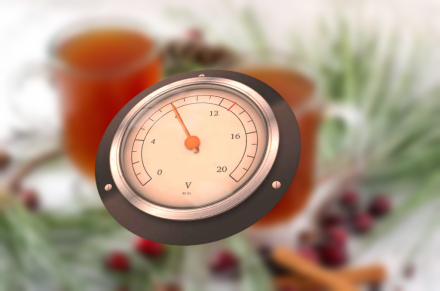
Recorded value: {"value": 8, "unit": "V"}
